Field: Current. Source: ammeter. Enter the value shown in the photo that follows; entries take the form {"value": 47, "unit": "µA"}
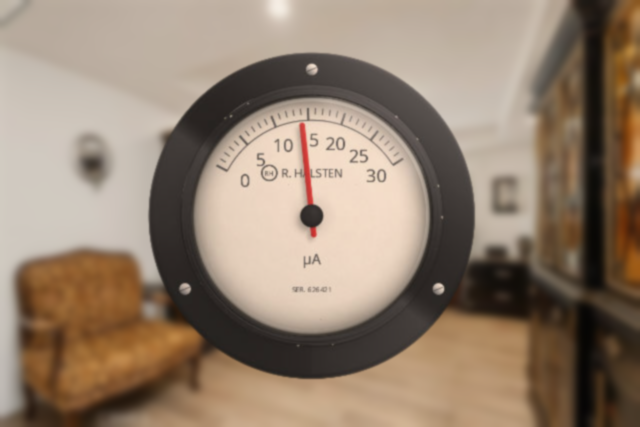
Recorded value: {"value": 14, "unit": "µA"}
